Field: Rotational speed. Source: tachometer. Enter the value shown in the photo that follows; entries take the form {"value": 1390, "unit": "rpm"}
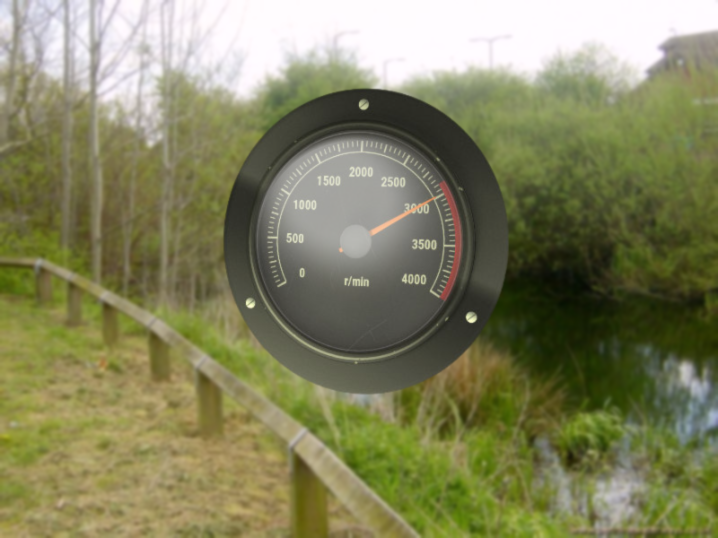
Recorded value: {"value": 3000, "unit": "rpm"}
